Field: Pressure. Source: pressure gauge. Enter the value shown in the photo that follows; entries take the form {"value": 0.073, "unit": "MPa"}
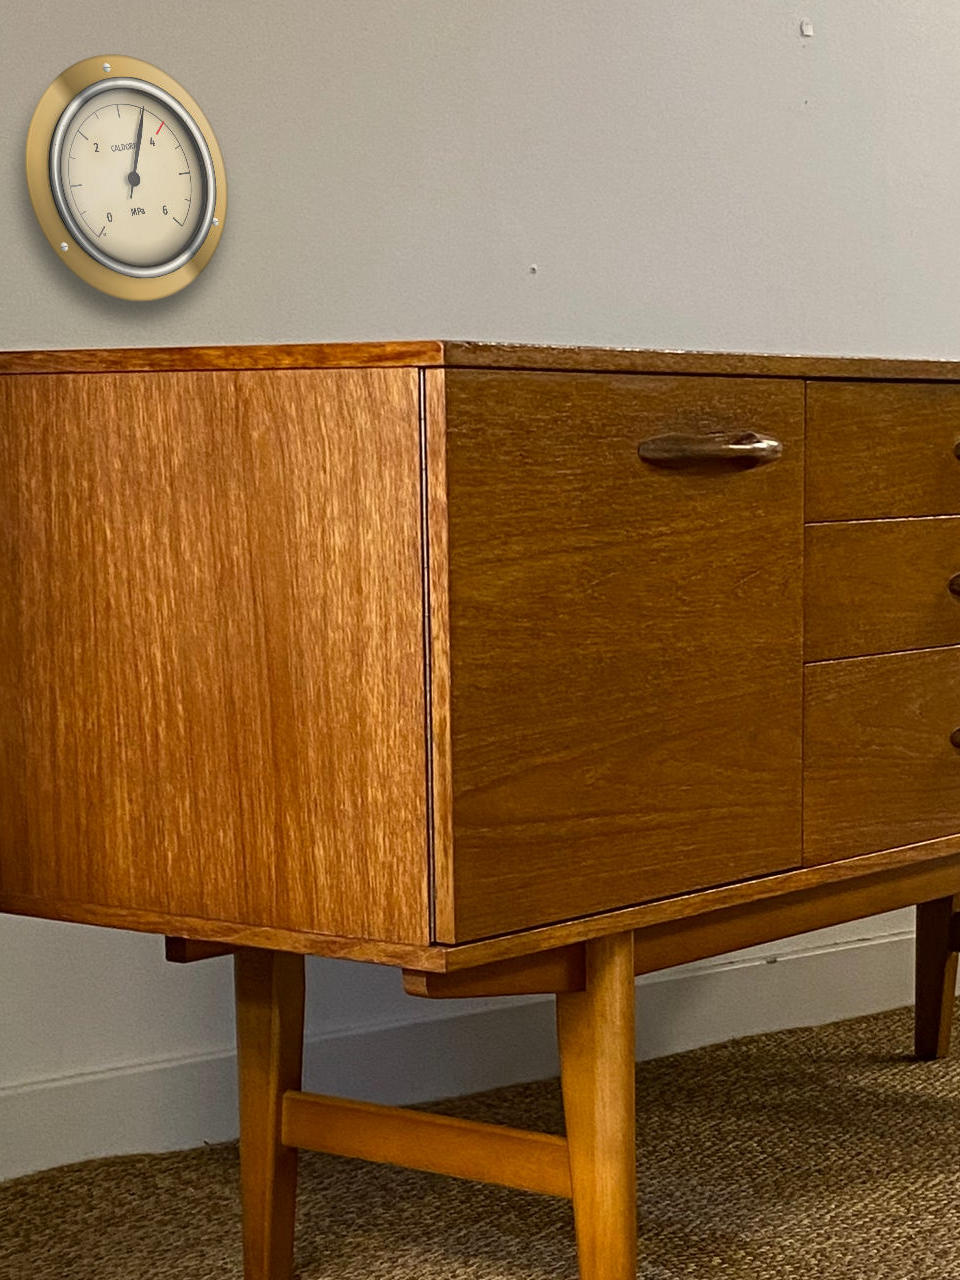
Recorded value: {"value": 3.5, "unit": "MPa"}
